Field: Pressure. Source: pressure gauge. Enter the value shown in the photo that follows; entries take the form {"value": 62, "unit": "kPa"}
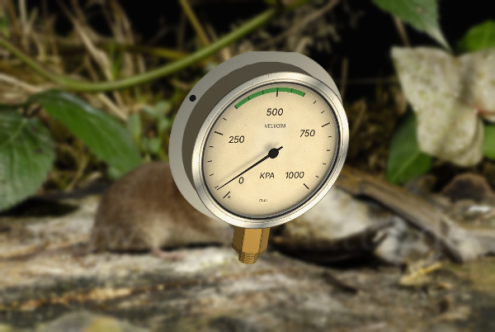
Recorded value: {"value": 50, "unit": "kPa"}
